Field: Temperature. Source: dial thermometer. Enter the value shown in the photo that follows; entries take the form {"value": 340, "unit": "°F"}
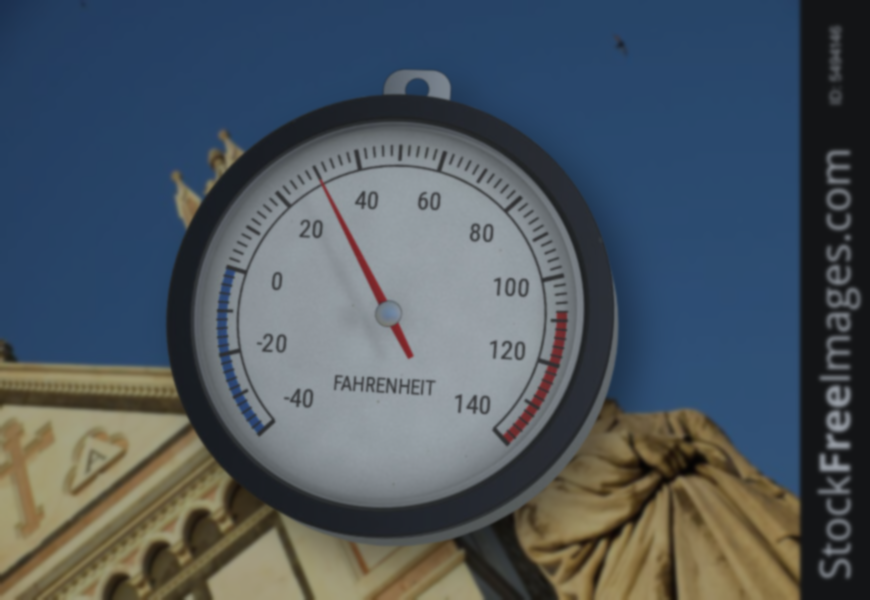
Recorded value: {"value": 30, "unit": "°F"}
